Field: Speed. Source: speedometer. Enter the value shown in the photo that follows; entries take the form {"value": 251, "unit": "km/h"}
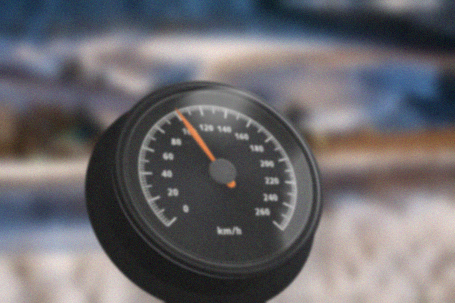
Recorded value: {"value": 100, "unit": "km/h"}
